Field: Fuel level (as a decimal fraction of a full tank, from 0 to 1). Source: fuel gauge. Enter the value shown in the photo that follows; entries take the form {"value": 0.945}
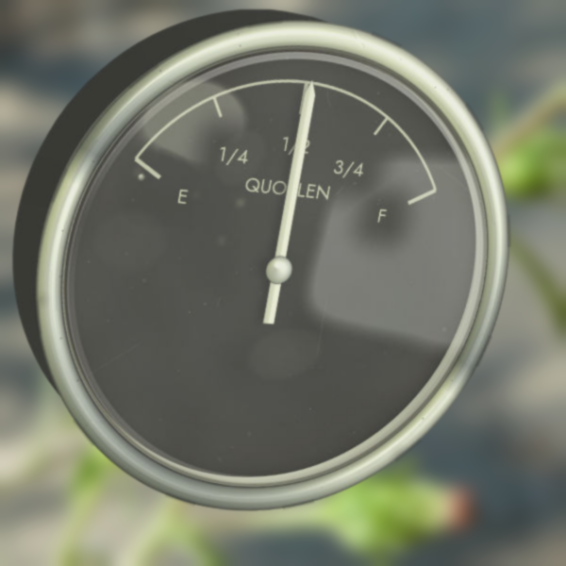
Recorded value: {"value": 0.5}
